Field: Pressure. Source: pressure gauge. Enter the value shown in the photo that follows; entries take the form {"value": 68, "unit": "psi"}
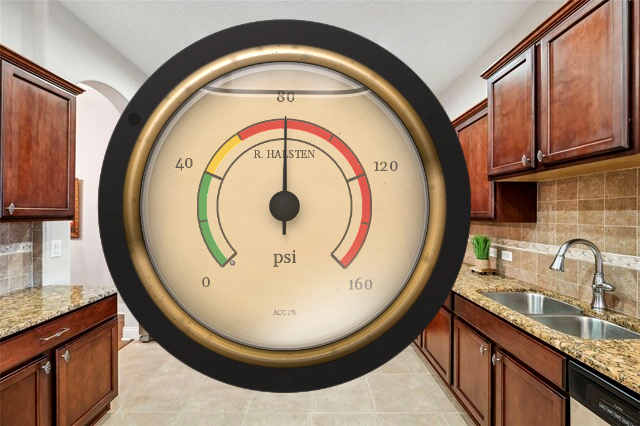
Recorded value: {"value": 80, "unit": "psi"}
